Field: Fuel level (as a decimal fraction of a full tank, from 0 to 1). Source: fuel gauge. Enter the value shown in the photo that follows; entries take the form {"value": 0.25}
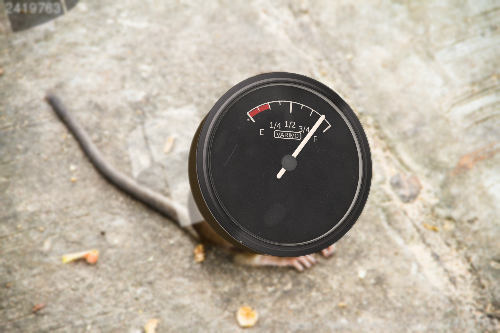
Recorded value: {"value": 0.875}
